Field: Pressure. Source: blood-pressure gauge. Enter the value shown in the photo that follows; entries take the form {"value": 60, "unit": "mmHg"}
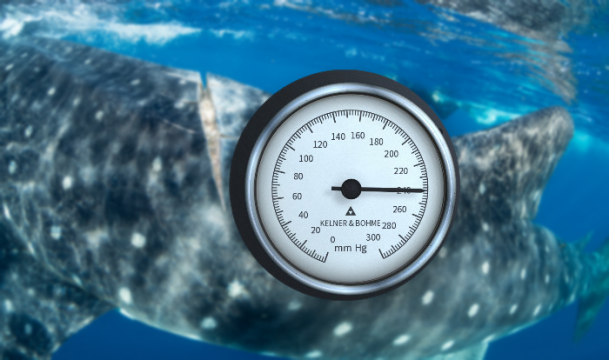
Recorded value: {"value": 240, "unit": "mmHg"}
